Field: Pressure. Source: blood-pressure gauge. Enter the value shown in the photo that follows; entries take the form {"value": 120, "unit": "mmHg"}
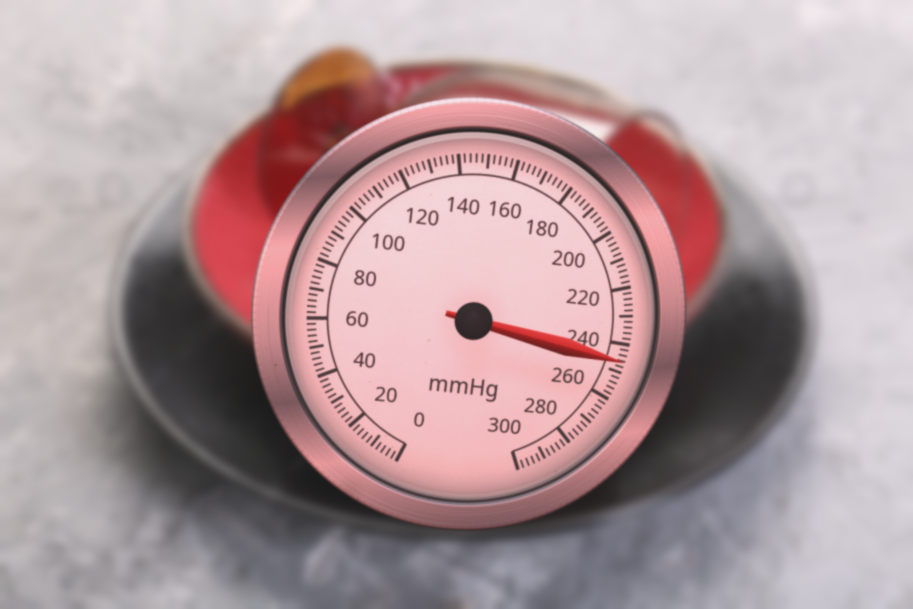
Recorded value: {"value": 246, "unit": "mmHg"}
